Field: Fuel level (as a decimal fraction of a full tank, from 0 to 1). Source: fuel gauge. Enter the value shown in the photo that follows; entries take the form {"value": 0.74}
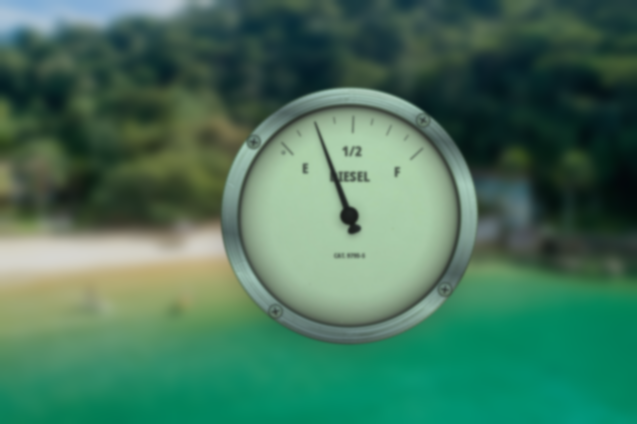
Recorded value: {"value": 0.25}
